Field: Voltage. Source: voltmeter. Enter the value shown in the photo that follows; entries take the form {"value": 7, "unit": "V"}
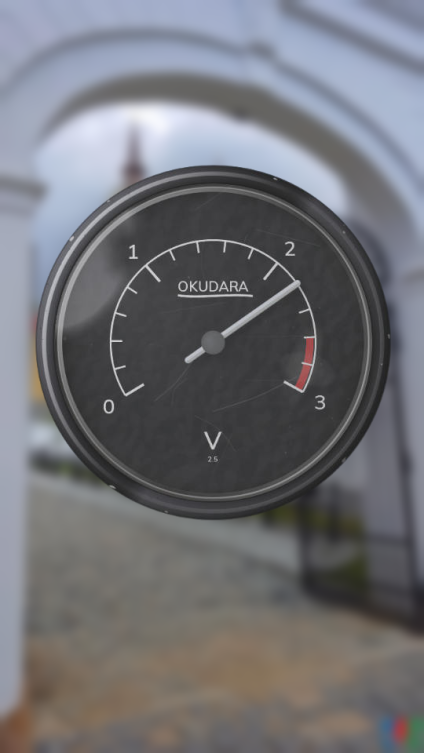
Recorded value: {"value": 2.2, "unit": "V"}
